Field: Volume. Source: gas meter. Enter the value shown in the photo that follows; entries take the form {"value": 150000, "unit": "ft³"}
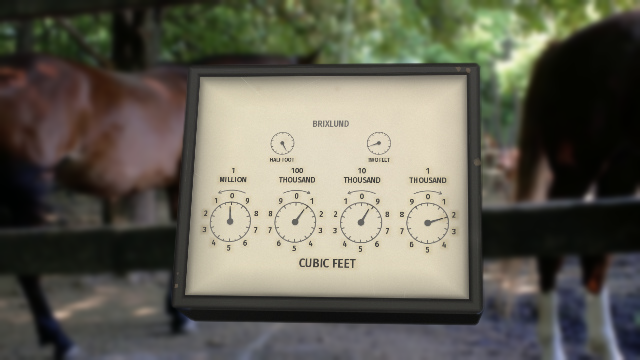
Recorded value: {"value": 9200, "unit": "ft³"}
